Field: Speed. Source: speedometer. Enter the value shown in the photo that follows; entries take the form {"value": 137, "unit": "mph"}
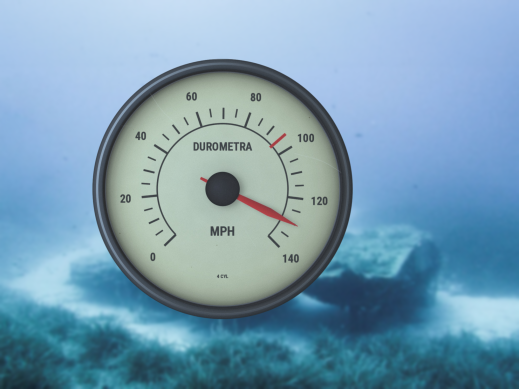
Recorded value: {"value": 130, "unit": "mph"}
